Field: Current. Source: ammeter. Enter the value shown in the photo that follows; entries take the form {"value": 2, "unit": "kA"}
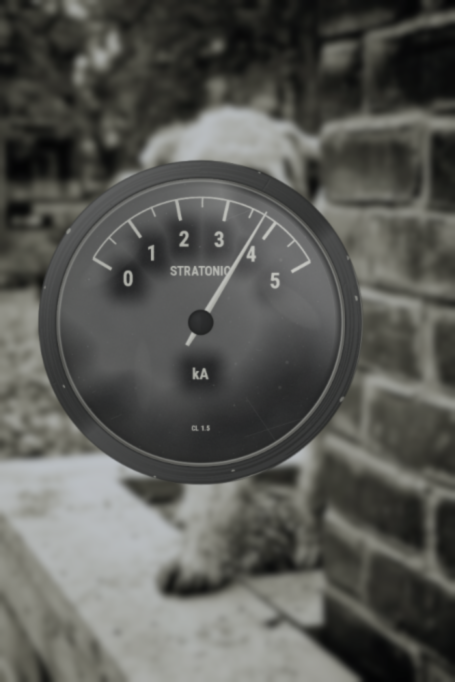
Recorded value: {"value": 3.75, "unit": "kA"}
